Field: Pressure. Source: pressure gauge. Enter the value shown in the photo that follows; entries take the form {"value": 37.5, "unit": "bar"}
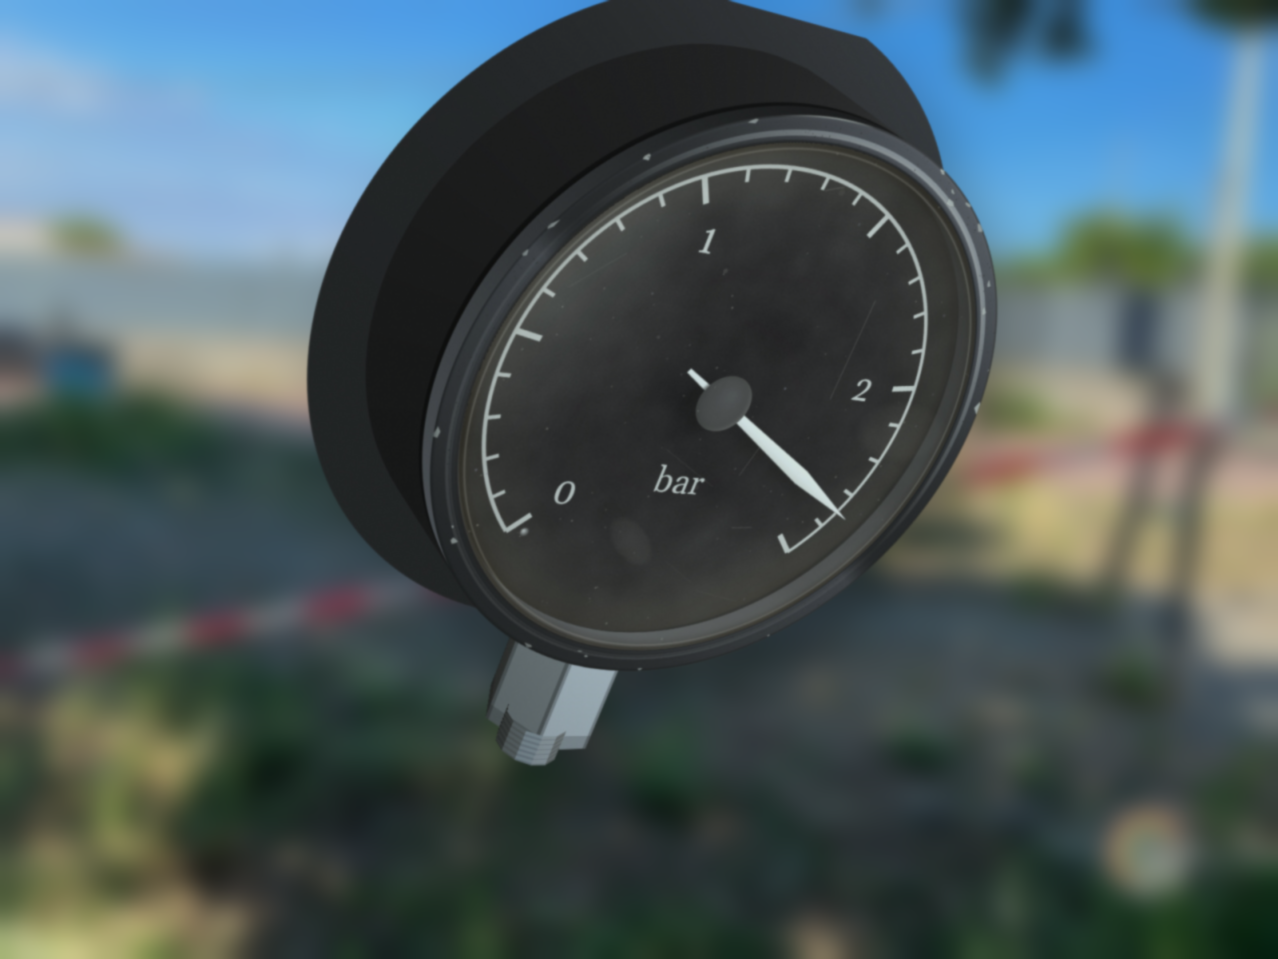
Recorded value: {"value": 2.35, "unit": "bar"}
